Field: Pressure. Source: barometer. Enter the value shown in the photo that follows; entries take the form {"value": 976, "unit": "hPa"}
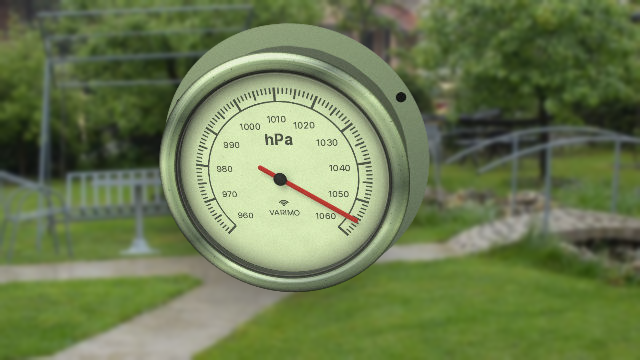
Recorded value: {"value": 1055, "unit": "hPa"}
